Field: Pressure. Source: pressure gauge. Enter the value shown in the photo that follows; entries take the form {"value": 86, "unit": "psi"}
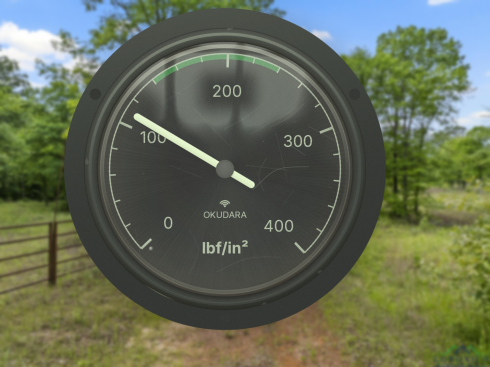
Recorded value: {"value": 110, "unit": "psi"}
